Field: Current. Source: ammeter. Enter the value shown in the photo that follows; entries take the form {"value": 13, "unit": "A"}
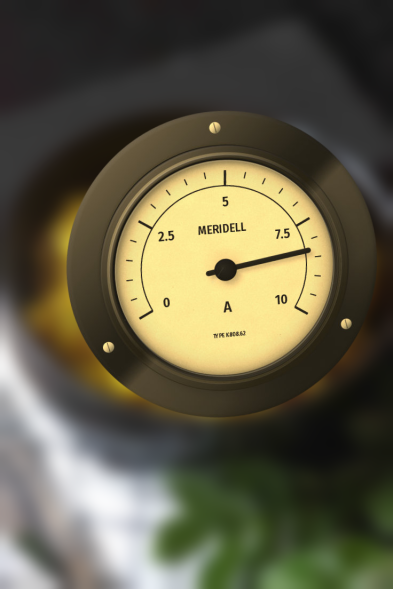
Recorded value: {"value": 8.25, "unit": "A"}
